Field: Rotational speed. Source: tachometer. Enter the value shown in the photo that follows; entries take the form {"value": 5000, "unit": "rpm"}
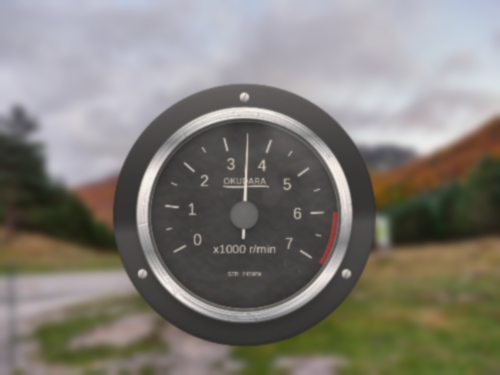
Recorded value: {"value": 3500, "unit": "rpm"}
